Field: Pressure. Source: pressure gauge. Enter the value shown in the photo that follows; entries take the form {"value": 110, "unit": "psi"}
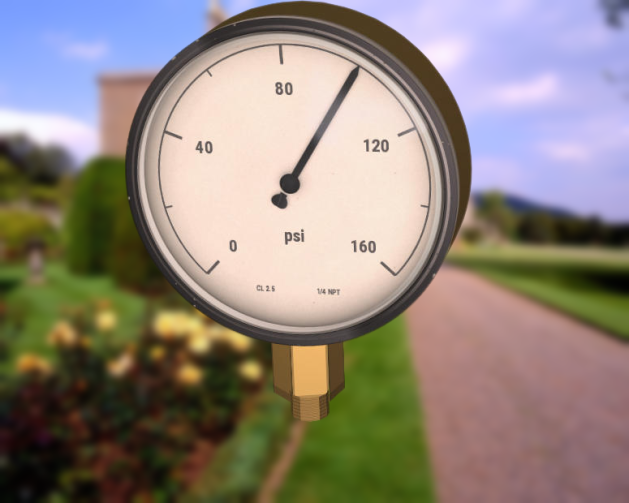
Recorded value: {"value": 100, "unit": "psi"}
